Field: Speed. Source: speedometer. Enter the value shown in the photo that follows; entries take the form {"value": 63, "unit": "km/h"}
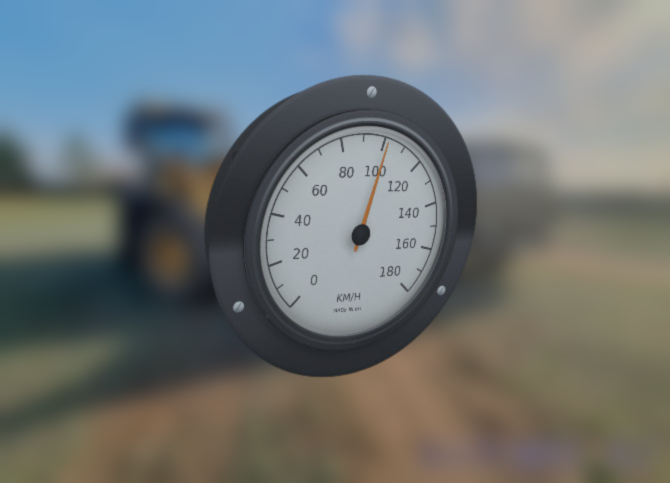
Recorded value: {"value": 100, "unit": "km/h"}
